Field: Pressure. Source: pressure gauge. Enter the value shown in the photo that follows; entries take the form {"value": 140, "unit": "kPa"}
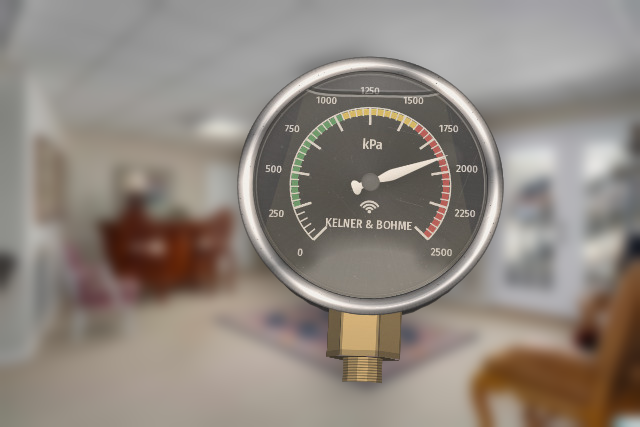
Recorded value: {"value": 1900, "unit": "kPa"}
